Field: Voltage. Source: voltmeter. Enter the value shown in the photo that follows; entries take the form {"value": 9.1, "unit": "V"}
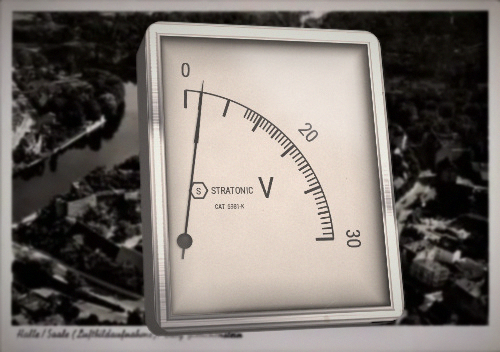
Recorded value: {"value": 5, "unit": "V"}
